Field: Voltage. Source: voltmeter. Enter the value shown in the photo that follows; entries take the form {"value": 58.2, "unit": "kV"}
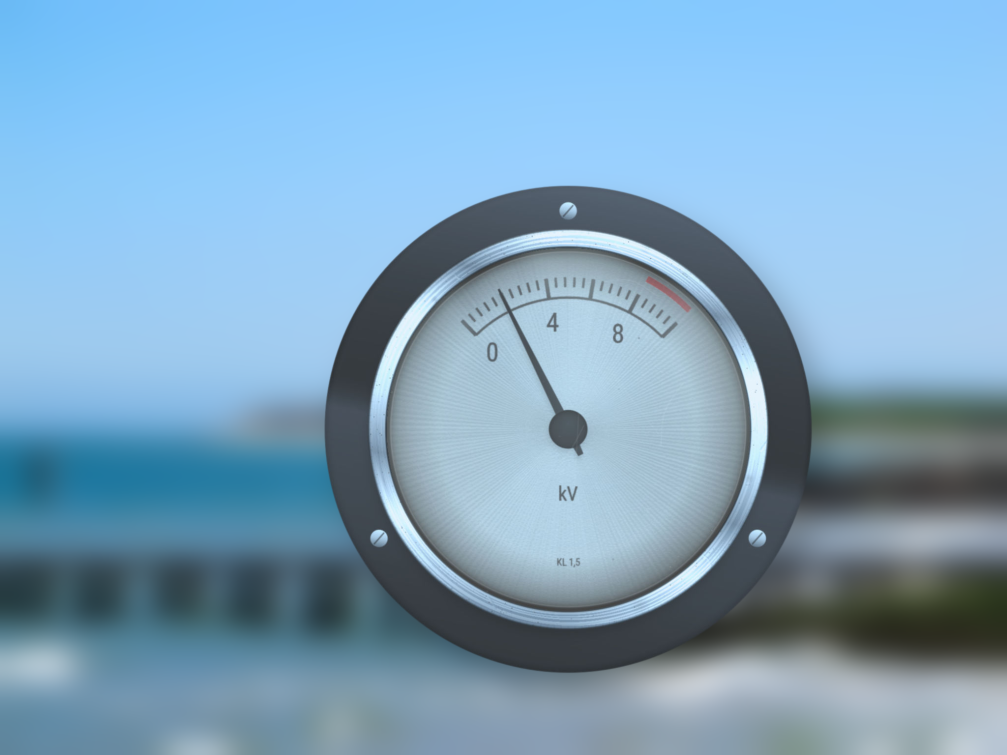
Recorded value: {"value": 2, "unit": "kV"}
